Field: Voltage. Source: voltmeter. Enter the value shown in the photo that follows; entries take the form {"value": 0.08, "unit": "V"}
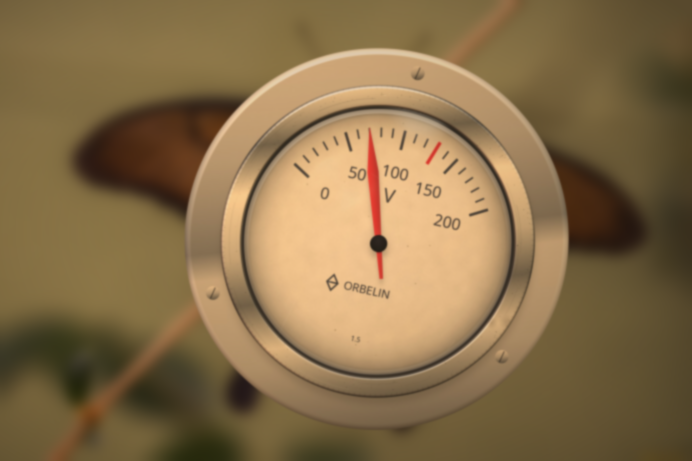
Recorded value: {"value": 70, "unit": "V"}
